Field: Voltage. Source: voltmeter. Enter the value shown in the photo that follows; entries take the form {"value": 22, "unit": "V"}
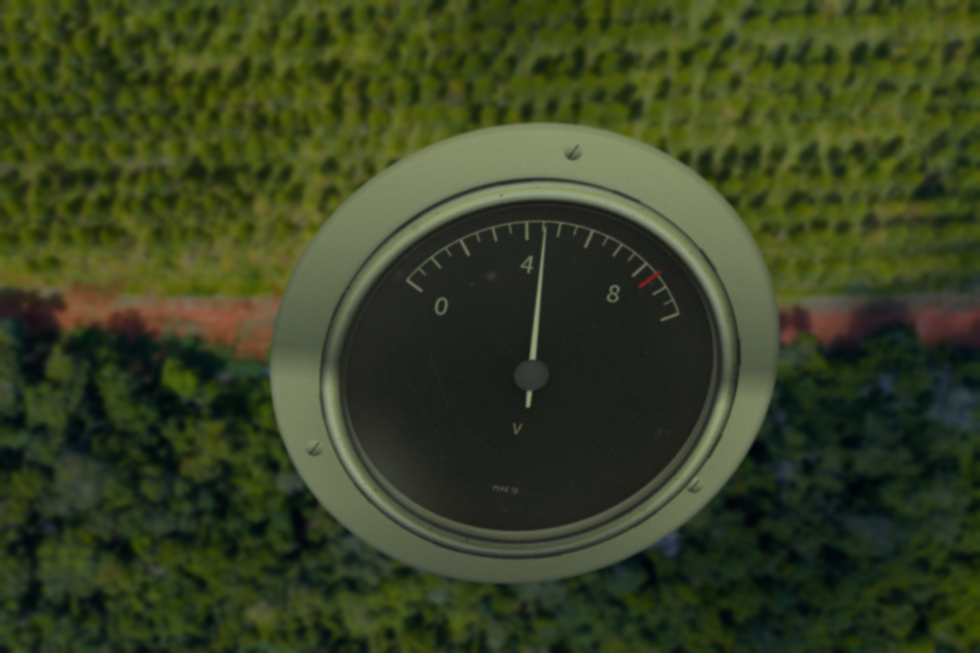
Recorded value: {"value": 4.5, "unit": "V"}
